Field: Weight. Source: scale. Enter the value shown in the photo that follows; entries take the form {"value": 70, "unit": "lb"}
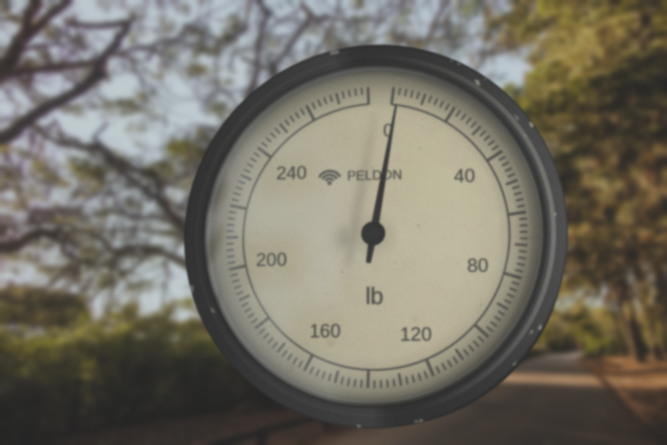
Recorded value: {"value": 2, "unit": "lb"}
